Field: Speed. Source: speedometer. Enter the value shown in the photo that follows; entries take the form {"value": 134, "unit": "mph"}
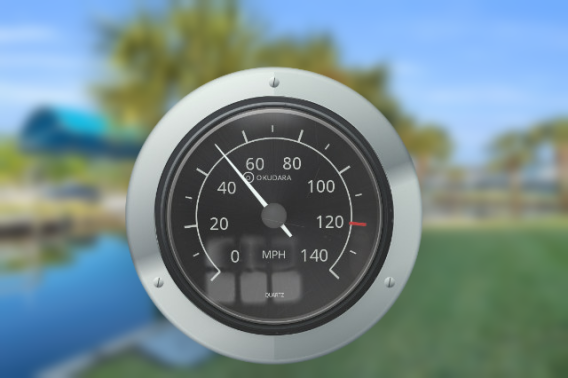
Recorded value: {"value": 50, "unit": "mph"}
